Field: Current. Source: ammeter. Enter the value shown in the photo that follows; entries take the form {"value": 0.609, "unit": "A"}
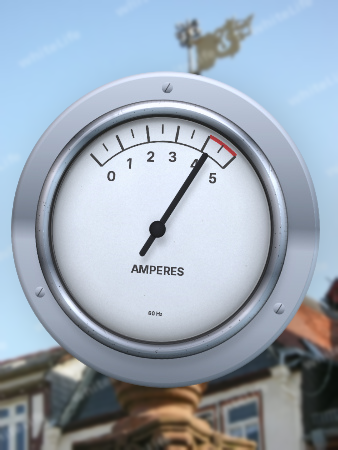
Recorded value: {"value": 4.25, "unit": "A"}
